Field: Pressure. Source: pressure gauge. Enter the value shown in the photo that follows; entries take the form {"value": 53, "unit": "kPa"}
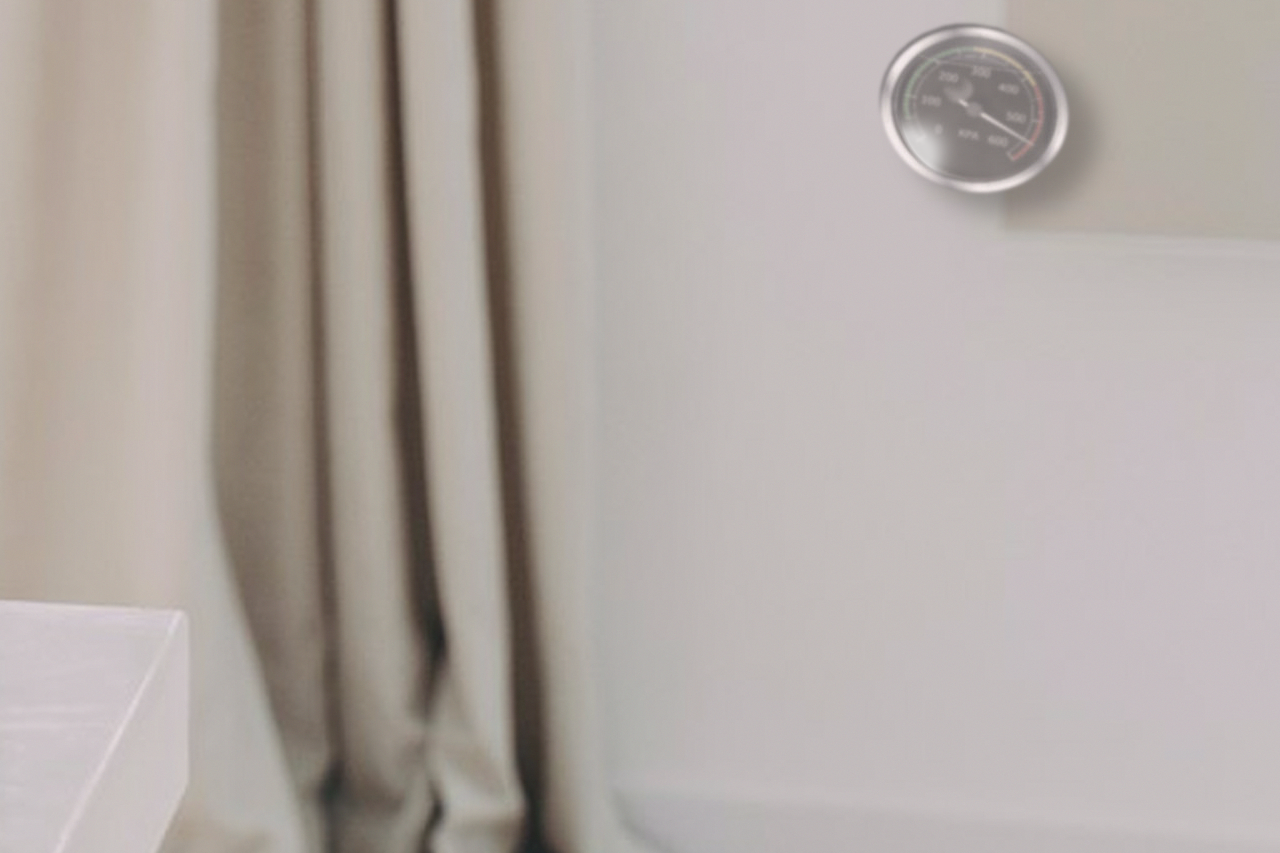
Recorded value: {"value": 550, "unit": "kPa"}
